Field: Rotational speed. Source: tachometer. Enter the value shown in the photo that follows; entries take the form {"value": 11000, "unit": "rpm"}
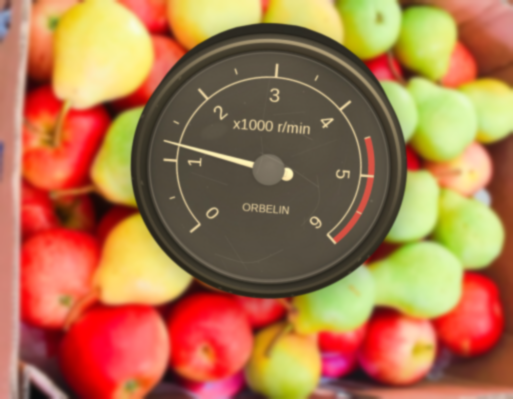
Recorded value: {"value": 1250, "unit": "rpm"}
